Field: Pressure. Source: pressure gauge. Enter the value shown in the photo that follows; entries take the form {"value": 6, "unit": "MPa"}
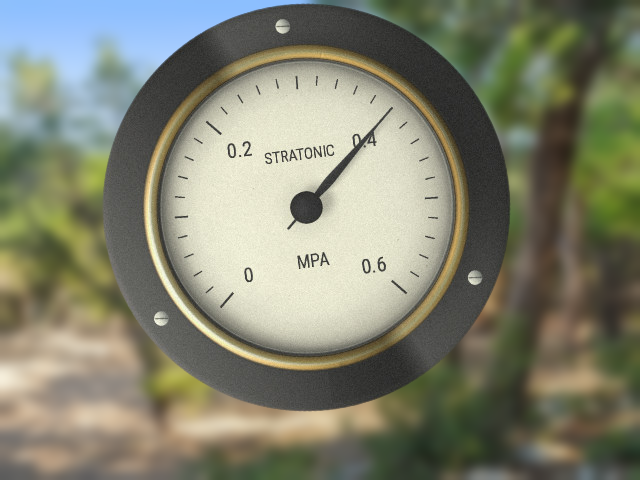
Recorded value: {"value": 0.4, "unit": "MPa"}
